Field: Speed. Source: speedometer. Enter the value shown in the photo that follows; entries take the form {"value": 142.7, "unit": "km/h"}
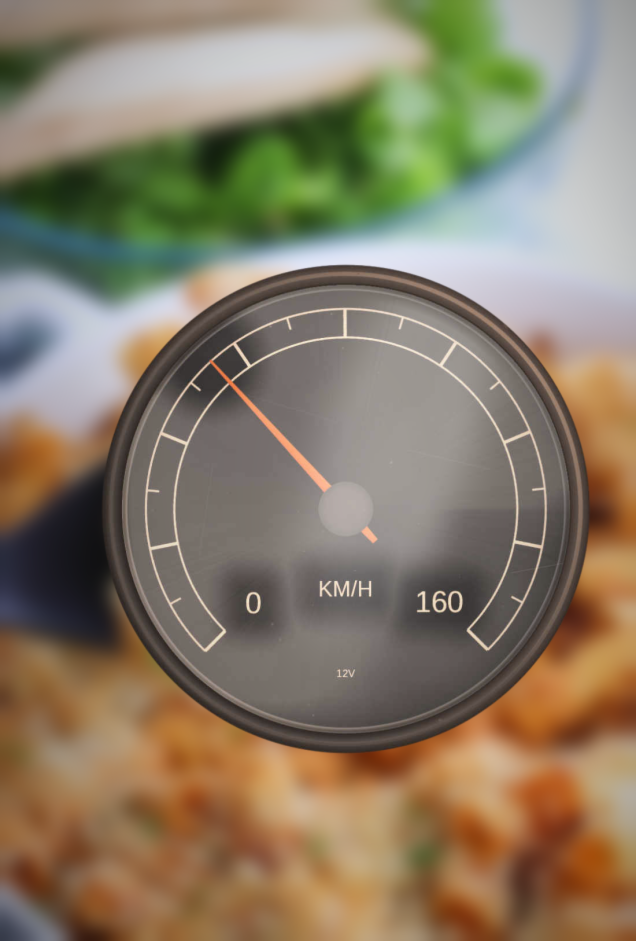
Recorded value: {"value": 55, "unit": "km/h"}
